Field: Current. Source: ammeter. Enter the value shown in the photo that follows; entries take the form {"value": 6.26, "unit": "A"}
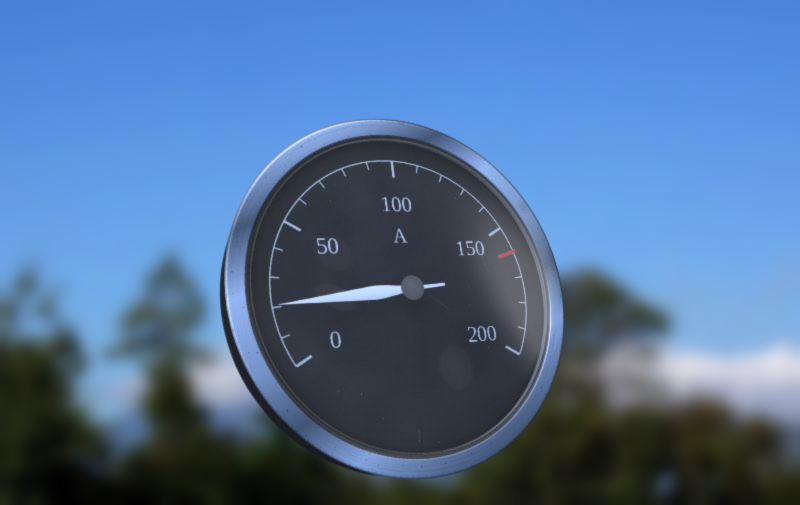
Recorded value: {"value": 20, "unit": "A"}
